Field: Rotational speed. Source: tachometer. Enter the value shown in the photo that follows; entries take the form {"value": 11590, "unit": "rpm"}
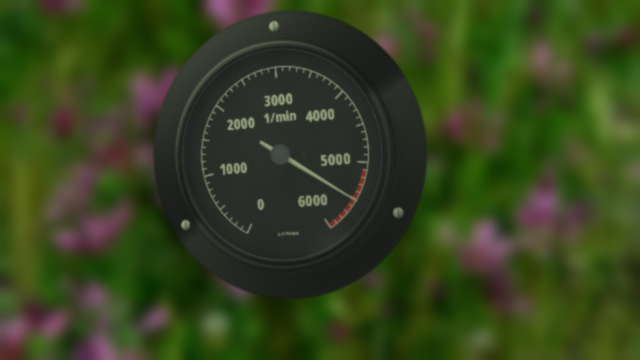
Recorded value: {"value": 5500, "unit": "rpm"}
